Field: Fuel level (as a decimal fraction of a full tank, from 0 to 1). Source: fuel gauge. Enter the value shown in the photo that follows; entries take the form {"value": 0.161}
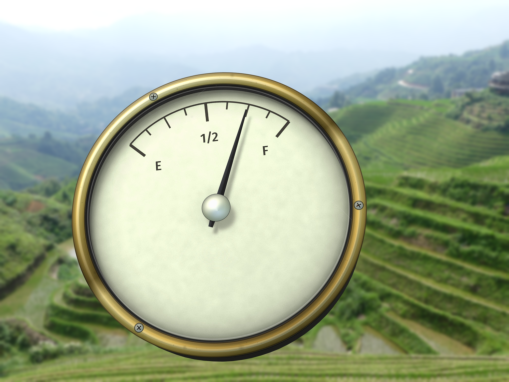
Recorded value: {"value": 0.75}
